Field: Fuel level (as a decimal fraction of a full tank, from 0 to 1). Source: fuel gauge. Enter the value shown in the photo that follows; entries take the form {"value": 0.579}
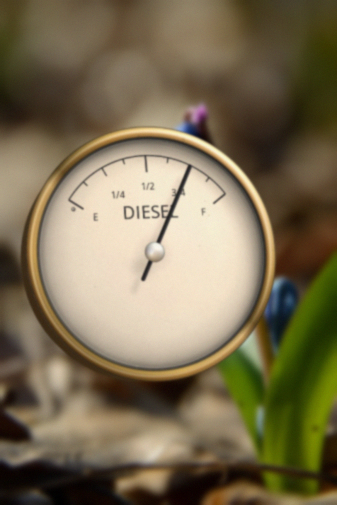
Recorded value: {"value": 0.75}
